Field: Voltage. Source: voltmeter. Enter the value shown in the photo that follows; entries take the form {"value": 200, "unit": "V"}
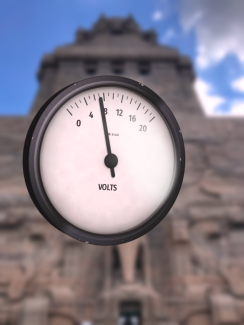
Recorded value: {"value": 7, "unit": "V"}
